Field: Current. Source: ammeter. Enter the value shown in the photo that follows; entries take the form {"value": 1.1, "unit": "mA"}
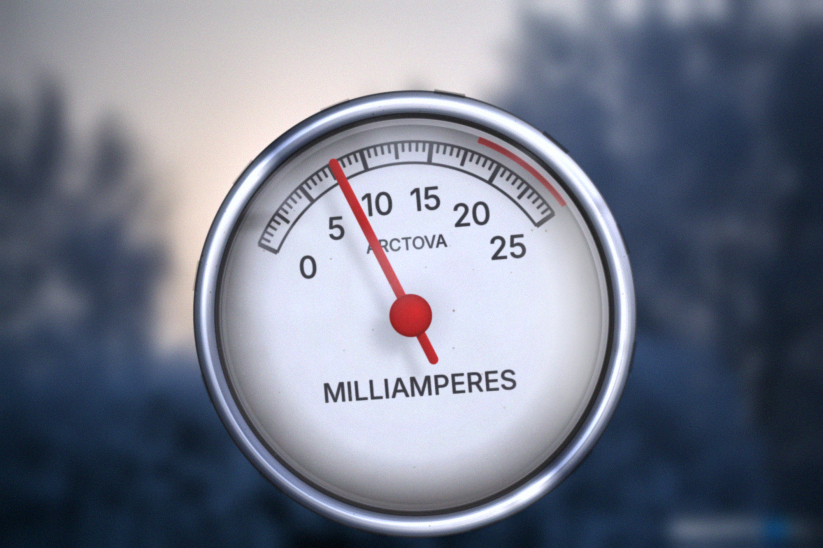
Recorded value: {"value": 8, "unit": "mA"}
